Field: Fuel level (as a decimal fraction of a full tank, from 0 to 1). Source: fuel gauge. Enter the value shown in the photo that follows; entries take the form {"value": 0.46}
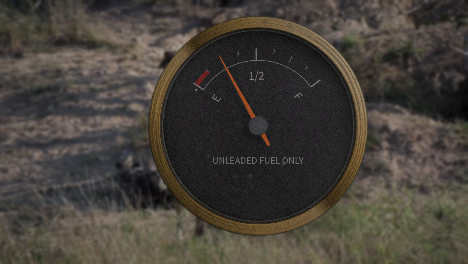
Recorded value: {"value": 0.25}
